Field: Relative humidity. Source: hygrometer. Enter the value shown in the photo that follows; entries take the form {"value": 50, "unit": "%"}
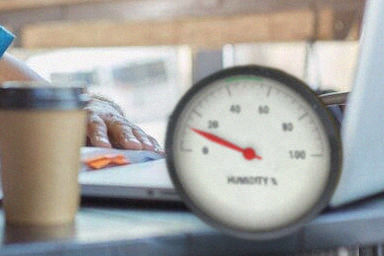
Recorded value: {"value": 12, "unit": "%"}
